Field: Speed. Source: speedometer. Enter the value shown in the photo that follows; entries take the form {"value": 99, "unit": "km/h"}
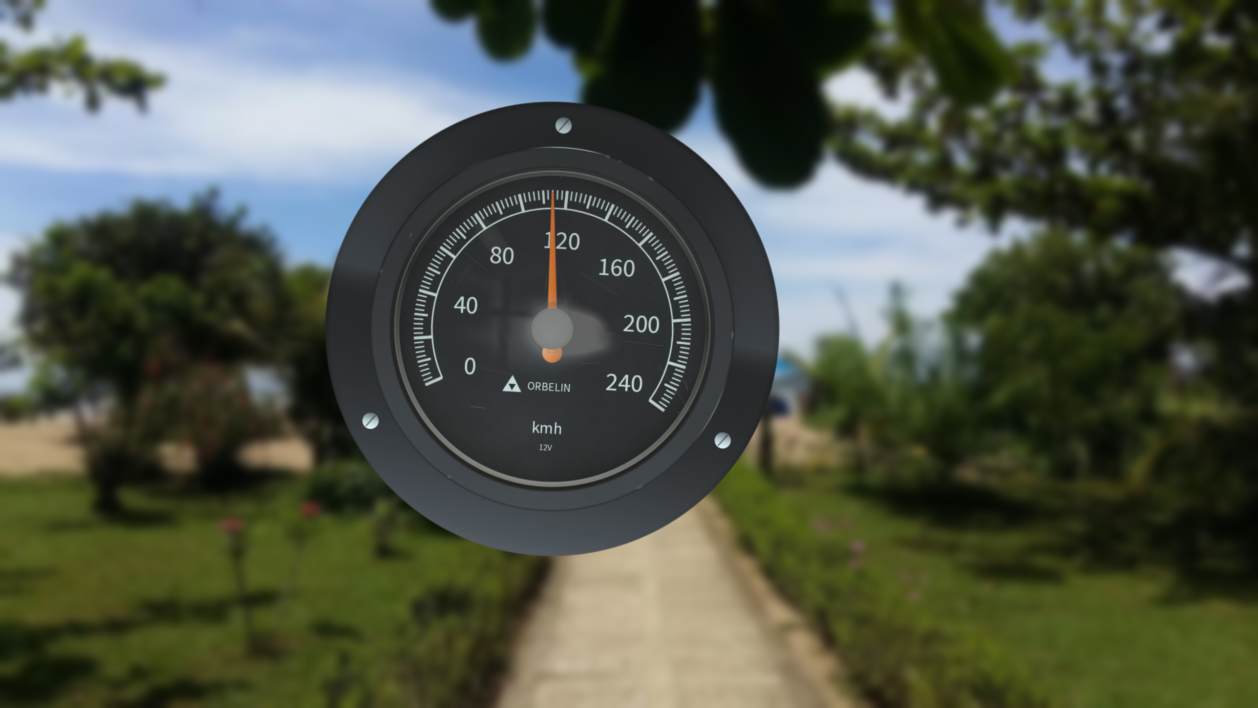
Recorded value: {"value": 114, "unit": "km/h"}
